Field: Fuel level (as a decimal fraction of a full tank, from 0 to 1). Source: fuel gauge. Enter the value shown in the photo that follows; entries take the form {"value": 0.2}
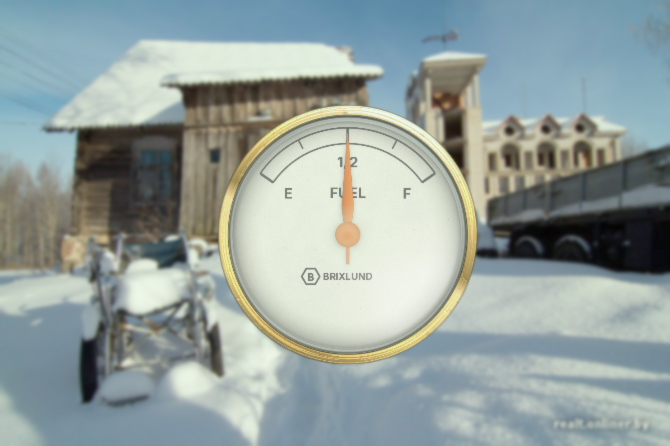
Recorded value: {"value": 0.5}
